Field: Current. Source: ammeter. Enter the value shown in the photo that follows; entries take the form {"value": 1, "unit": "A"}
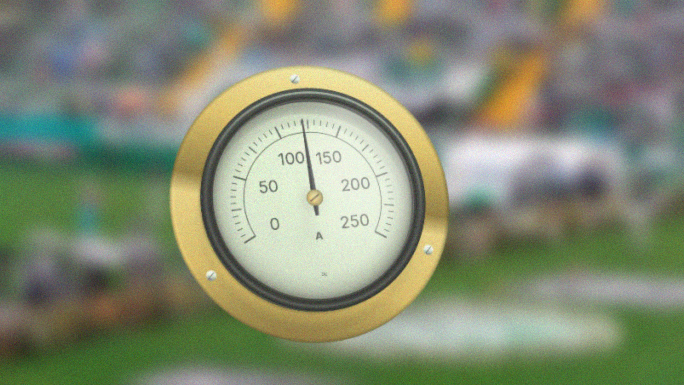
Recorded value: {"value": 120, "unit": "A"}
